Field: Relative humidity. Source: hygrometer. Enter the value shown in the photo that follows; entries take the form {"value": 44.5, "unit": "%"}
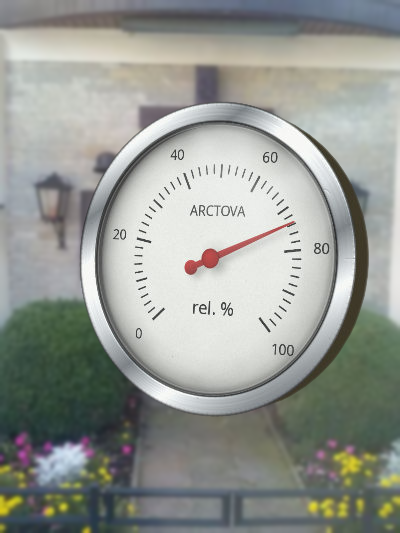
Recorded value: {"value": 74, "unit": "%"}
